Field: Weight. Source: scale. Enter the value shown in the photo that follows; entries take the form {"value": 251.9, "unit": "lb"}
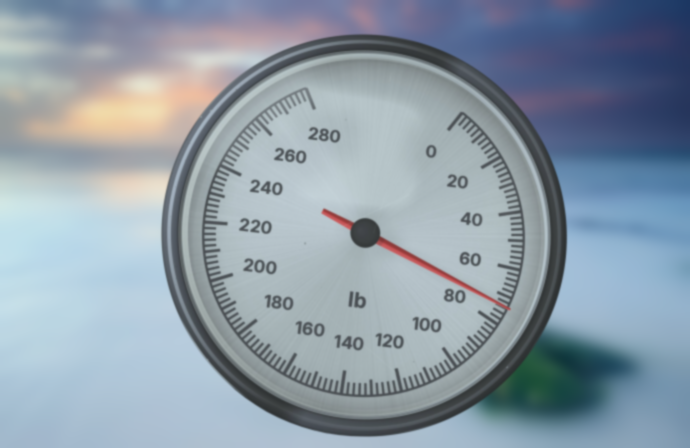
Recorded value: {"value": 74, "unit": "lb"}
